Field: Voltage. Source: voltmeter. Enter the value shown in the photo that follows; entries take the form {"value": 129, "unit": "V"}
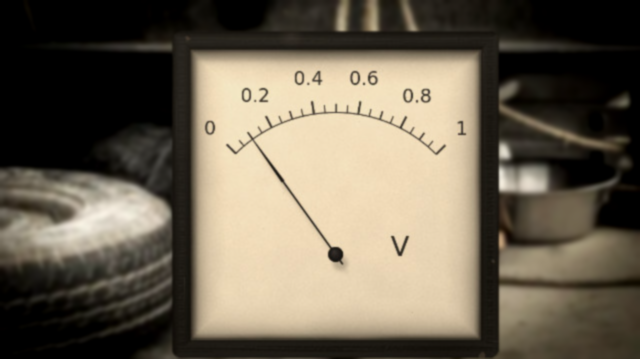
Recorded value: {"value": 0.1, "unit": "V"}
